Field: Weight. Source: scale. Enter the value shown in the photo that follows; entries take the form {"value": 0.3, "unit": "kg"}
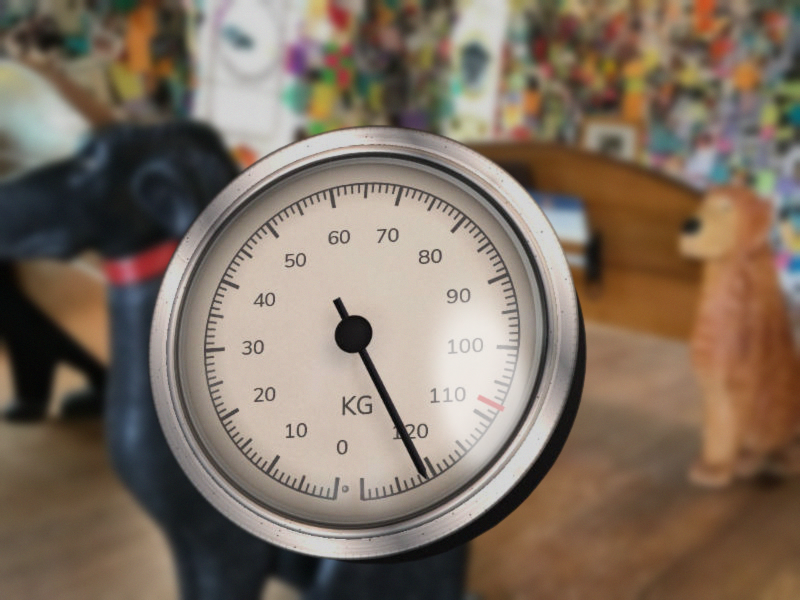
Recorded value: {"value": 121, "unit": "kg"}
